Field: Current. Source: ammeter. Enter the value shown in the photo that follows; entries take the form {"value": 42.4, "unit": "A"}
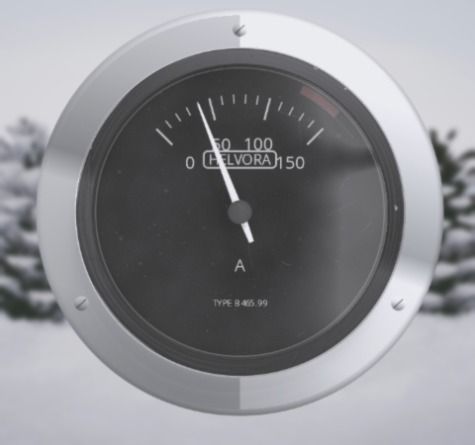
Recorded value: {"value": 40, "unit": "A"}
